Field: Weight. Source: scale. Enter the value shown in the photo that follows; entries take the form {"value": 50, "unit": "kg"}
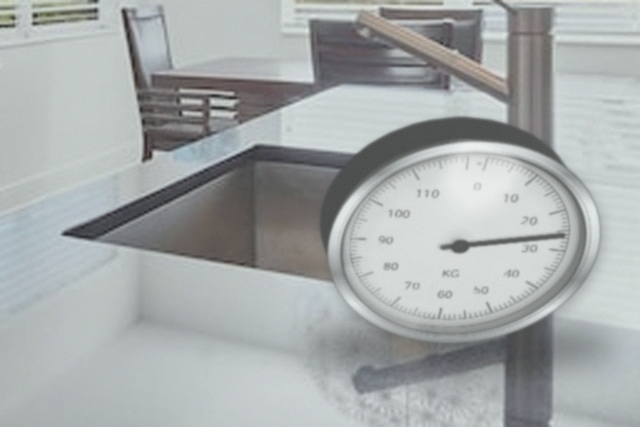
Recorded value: {"value": 25, "unit": "kg"}
